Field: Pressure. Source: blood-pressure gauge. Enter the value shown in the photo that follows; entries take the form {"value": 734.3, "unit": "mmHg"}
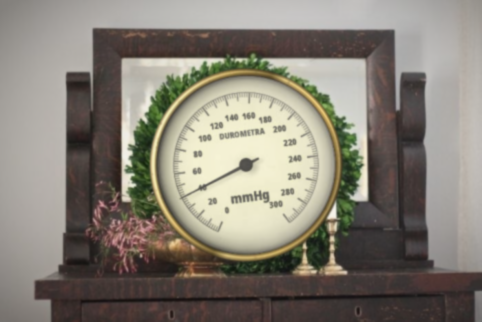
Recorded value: {"value": 40, "unit": "mmHg"}
